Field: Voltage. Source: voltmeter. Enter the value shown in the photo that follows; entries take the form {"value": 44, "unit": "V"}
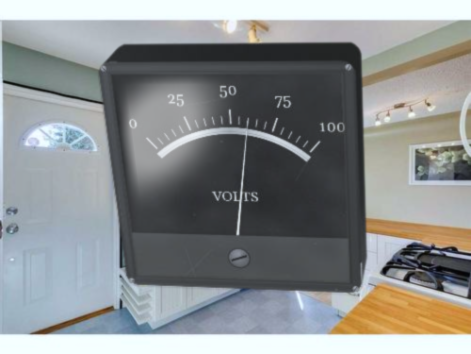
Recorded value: {"value": 60, "unit": "V"}
